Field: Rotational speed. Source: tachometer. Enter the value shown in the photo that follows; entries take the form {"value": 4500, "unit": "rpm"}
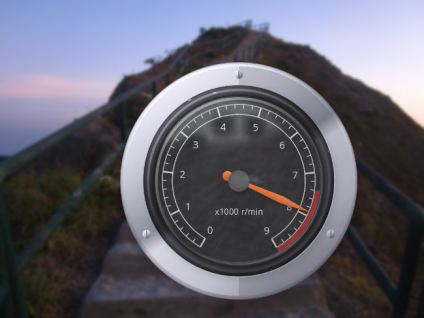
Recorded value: {"value": 7900, "unit": "rpm"}
